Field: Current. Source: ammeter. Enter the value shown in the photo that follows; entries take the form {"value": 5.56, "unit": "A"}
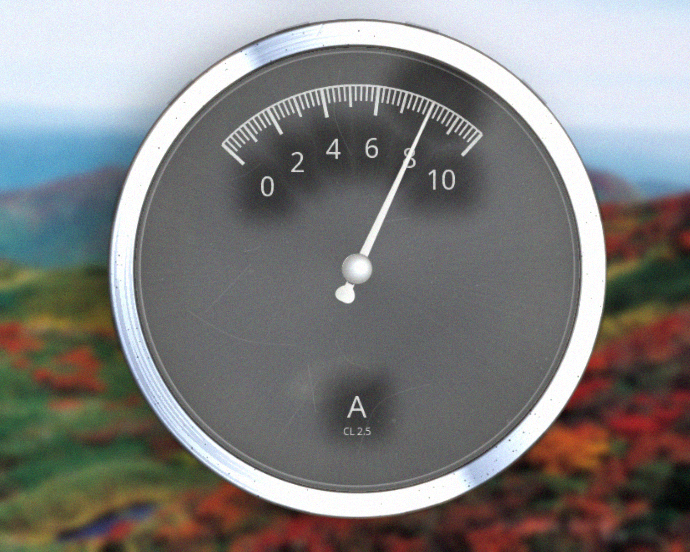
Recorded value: {"value": 8, "unit": "A"}
